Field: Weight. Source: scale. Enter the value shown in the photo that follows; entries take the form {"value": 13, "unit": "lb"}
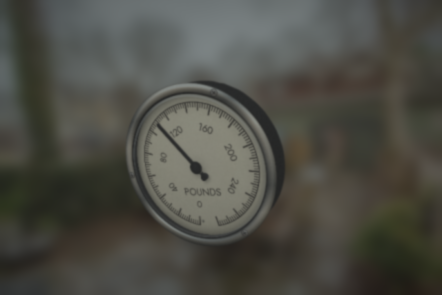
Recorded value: {"value": 110, "unit": "lb"}
